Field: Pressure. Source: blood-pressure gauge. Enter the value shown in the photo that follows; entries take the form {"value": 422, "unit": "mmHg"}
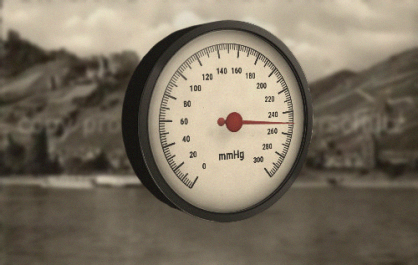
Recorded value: {"value": 250, "unit": "mmHg"}
